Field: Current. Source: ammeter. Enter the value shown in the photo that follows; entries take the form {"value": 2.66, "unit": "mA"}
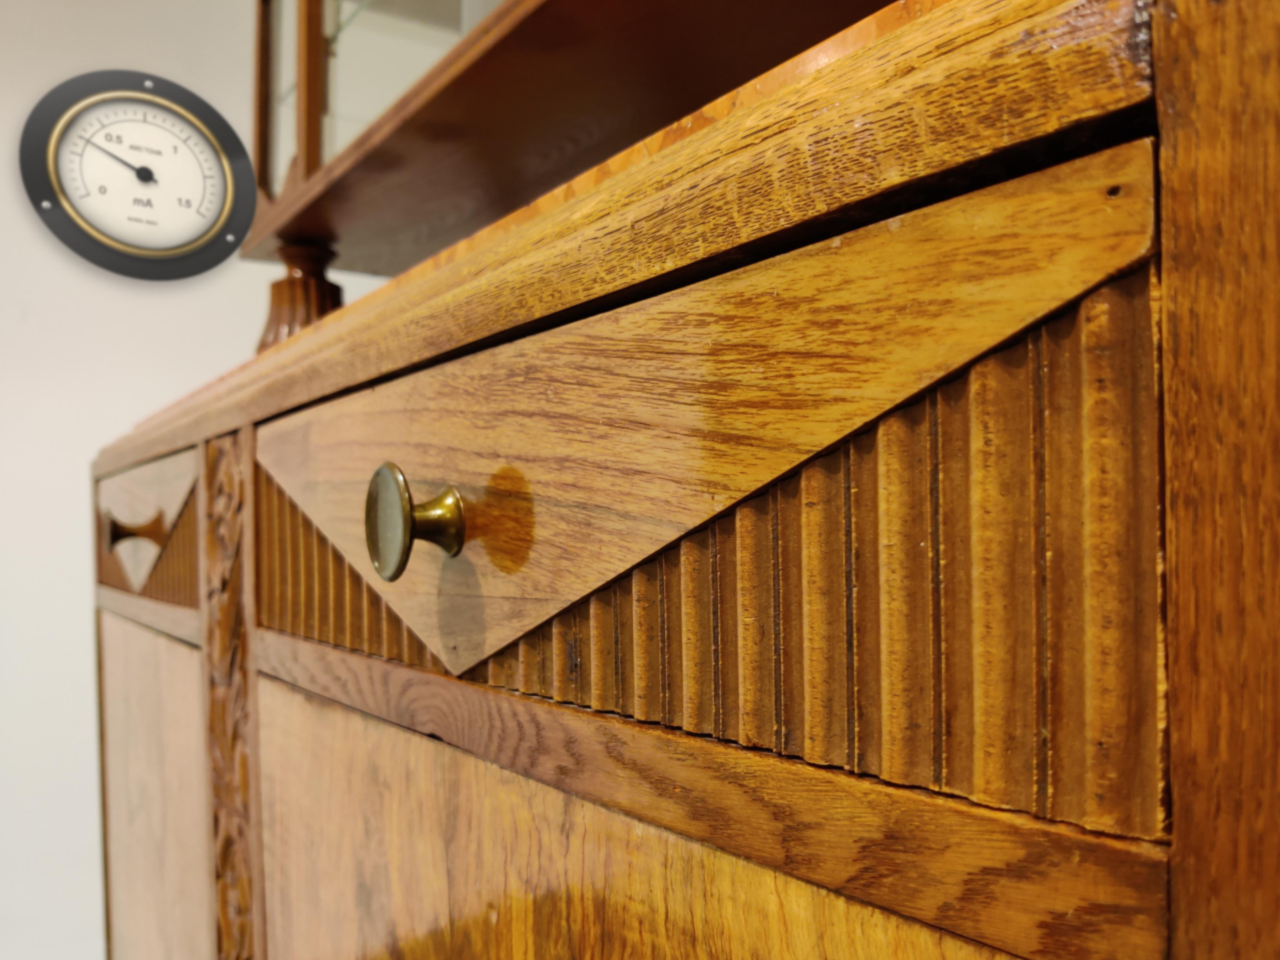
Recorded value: {"value": 0.35, "unit": "mA"}
